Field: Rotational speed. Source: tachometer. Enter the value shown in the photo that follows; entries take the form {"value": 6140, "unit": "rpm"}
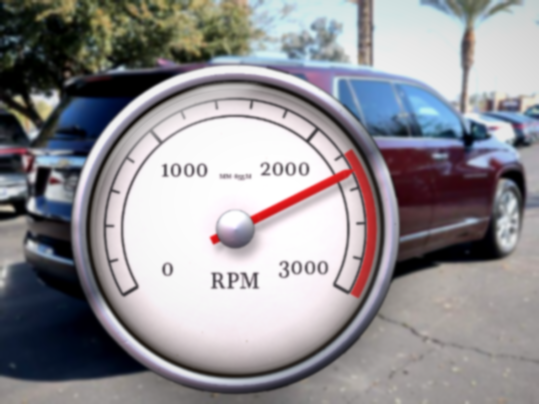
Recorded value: {"value": 2300, "unit": "rpm"}
